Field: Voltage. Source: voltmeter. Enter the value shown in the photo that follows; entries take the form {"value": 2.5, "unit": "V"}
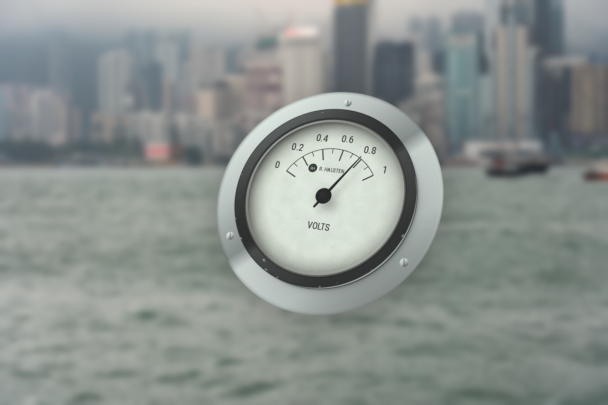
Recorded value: {"value": 0.8, "unit": "V"}
